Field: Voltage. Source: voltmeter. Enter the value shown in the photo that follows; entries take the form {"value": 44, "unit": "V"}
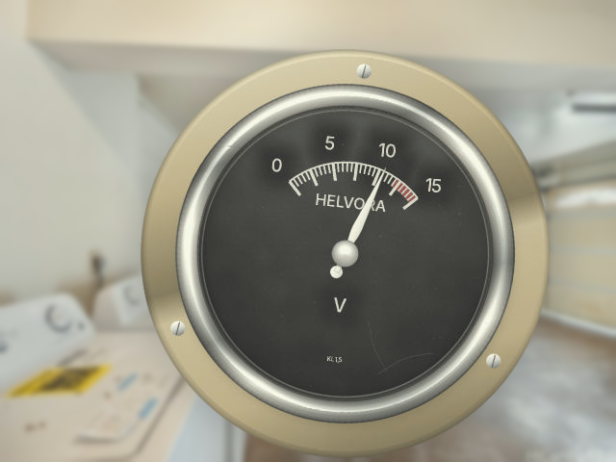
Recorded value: {"value": 10.5, "unit": "V"}
